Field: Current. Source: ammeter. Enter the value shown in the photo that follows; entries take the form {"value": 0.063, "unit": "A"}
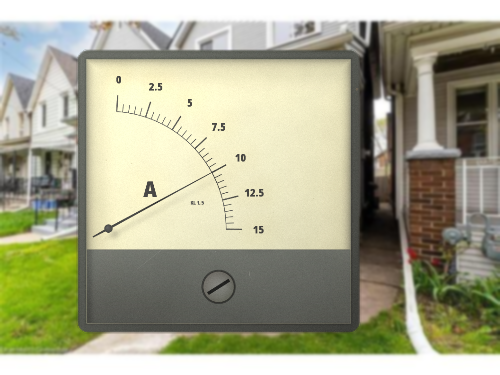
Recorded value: {"value": 10, "unit": "A"}
